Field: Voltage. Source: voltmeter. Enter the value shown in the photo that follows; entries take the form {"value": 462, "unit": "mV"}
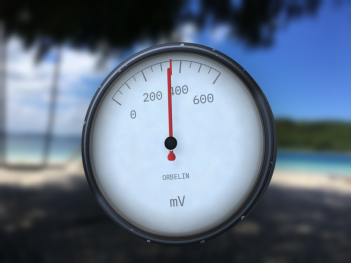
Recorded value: {"value": 350, "unit": "mV"}
